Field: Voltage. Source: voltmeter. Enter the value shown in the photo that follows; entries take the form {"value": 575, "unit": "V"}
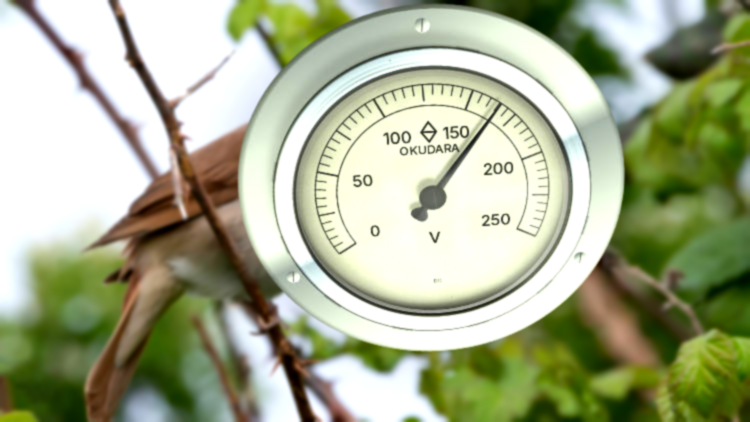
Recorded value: {"value": 165, "unit": "V"}
